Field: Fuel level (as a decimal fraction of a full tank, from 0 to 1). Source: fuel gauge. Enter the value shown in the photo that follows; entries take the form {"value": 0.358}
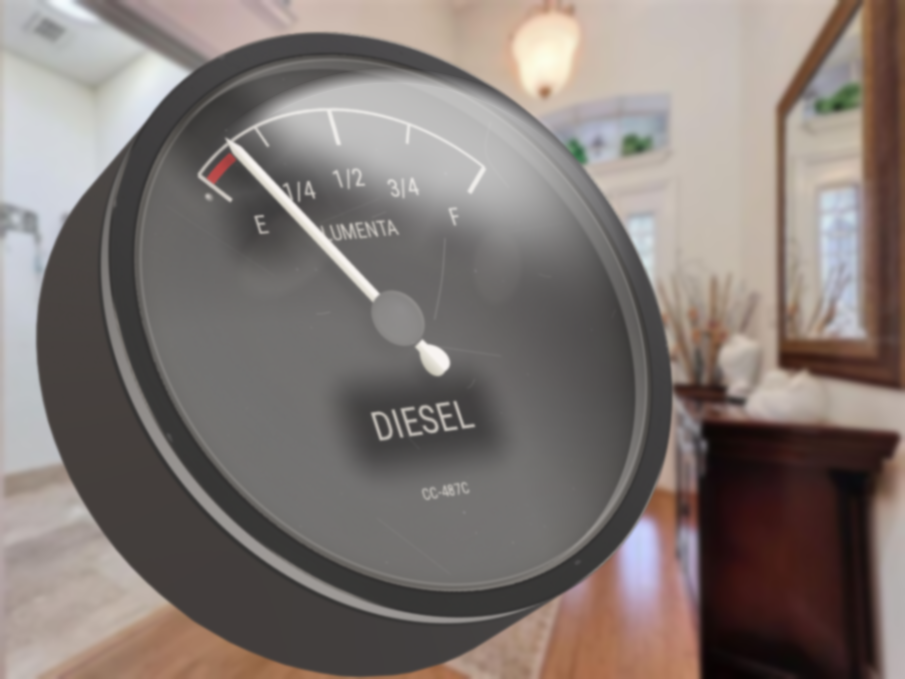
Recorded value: {"value": 0.125}
